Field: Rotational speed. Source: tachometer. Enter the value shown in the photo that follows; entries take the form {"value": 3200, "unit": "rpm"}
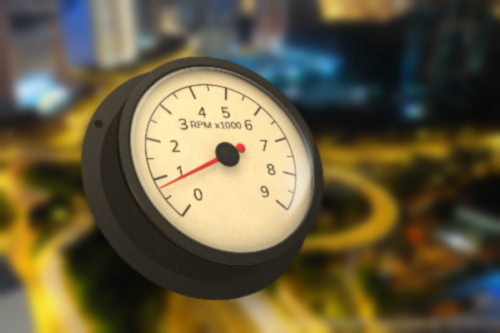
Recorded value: {"value": 750, "unit": "rpm"}
